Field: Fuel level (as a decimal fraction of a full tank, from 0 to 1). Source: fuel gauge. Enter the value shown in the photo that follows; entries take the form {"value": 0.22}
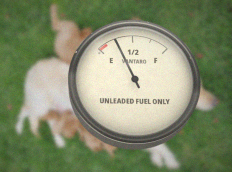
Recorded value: {"value": 0.25}
